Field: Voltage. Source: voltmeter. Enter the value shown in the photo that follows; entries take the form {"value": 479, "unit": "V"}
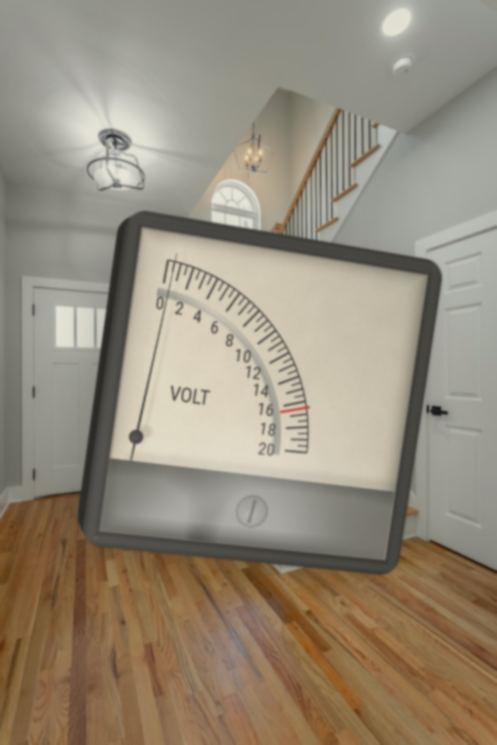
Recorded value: {"value": 0.5, "unit": "V"}
